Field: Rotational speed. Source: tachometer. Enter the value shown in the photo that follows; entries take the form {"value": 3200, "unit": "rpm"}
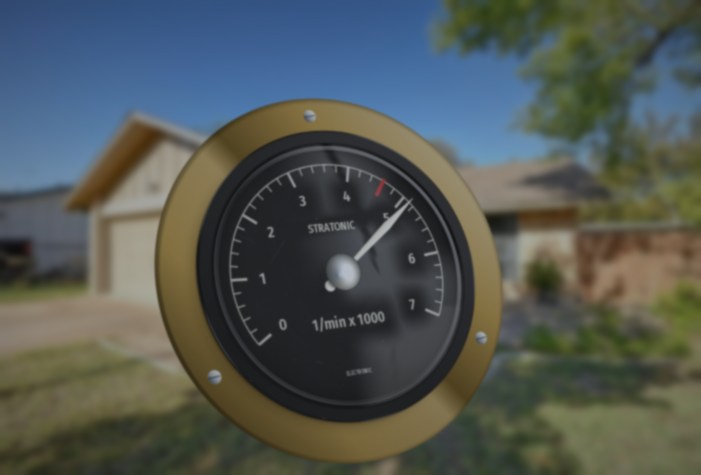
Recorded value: {"value": 5100, "unit": "rpm"}
